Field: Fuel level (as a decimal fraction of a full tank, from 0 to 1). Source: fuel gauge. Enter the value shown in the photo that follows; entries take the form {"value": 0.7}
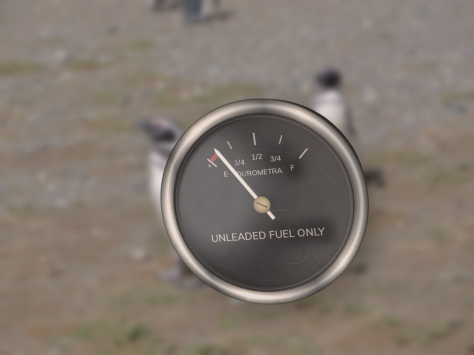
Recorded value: {"value": 0.125}
